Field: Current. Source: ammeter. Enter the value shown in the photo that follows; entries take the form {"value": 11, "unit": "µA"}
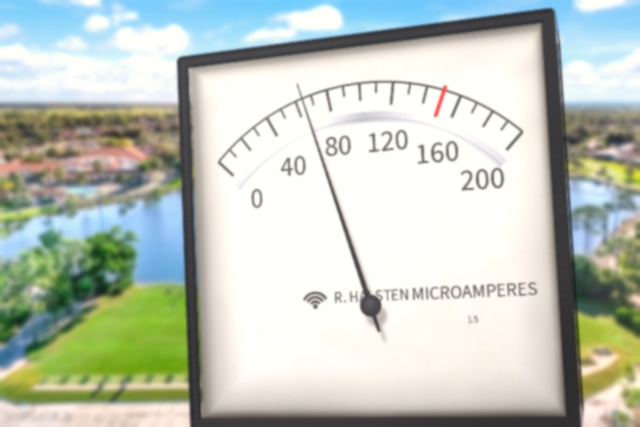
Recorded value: {"value": 65, "unit": "µA"}
